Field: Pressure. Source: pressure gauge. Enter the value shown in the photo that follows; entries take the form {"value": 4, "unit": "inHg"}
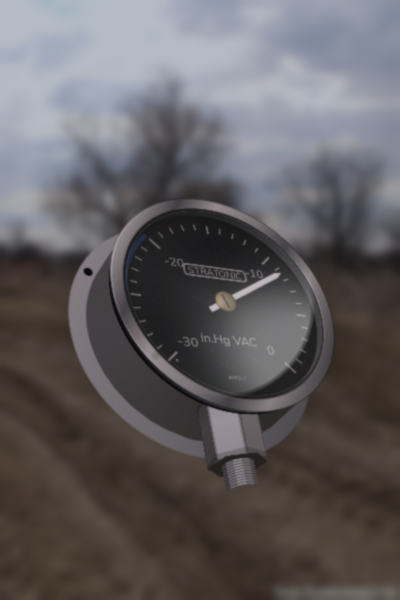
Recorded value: {"value": -8.5, "unit": "inHg"}
